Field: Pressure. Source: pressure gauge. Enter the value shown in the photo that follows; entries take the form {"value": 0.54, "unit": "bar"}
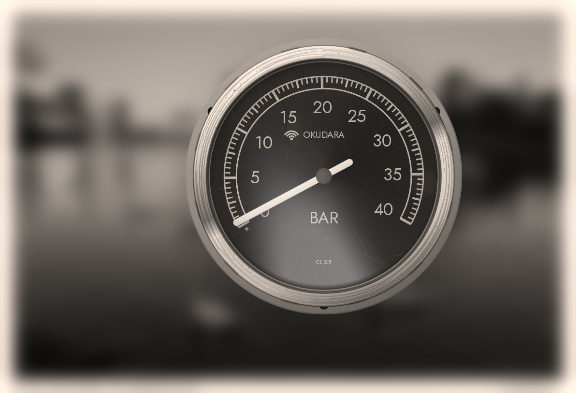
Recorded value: {"value": 0.5, "unit": "bar"}
